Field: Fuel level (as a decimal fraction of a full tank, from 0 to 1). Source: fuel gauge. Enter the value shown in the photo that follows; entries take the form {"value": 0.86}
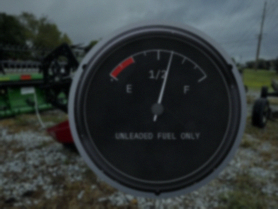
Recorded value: {"value": 0.625}
